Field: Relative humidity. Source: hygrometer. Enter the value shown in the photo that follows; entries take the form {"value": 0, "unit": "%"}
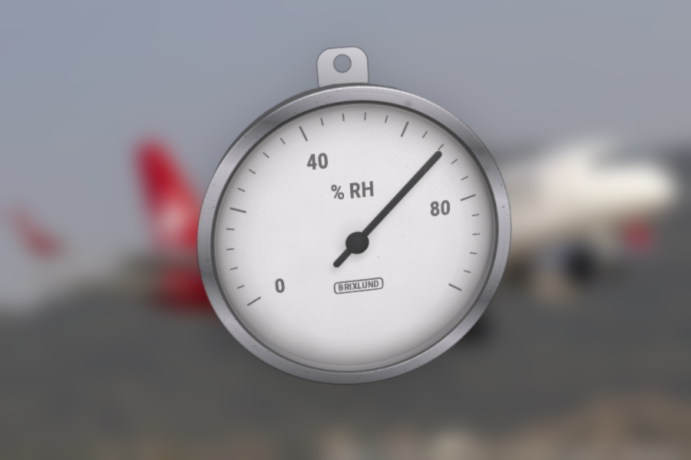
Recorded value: {"value": 68, "unit": "%"}
